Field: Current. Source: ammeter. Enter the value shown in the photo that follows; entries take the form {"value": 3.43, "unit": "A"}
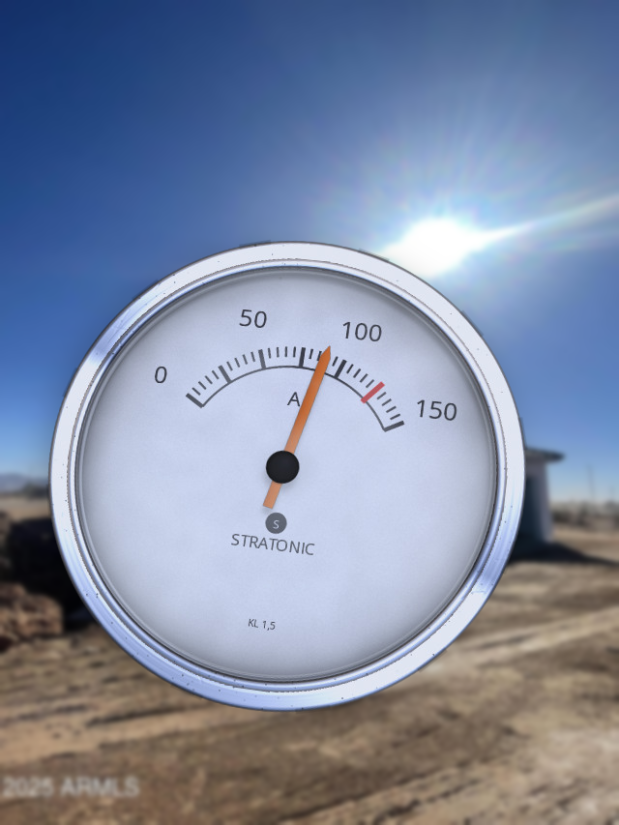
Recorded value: {"value": 90, "unit": "A"}
